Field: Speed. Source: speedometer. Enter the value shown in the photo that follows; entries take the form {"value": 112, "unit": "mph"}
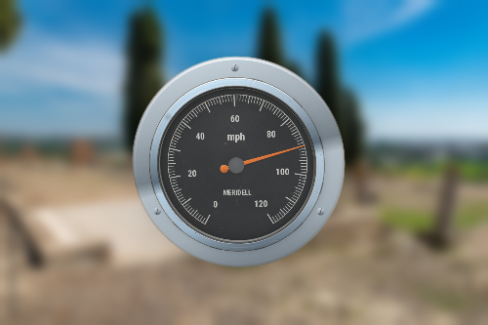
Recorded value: {"value": 90, "unit": "mph"}
